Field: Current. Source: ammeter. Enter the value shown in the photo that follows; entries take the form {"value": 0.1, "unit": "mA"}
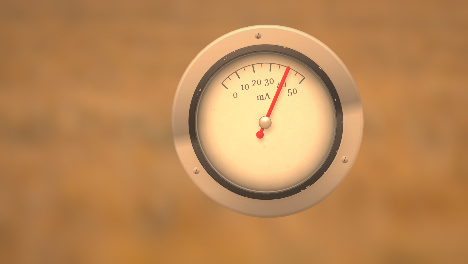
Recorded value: {"value": 40, "unit": "mA"}
